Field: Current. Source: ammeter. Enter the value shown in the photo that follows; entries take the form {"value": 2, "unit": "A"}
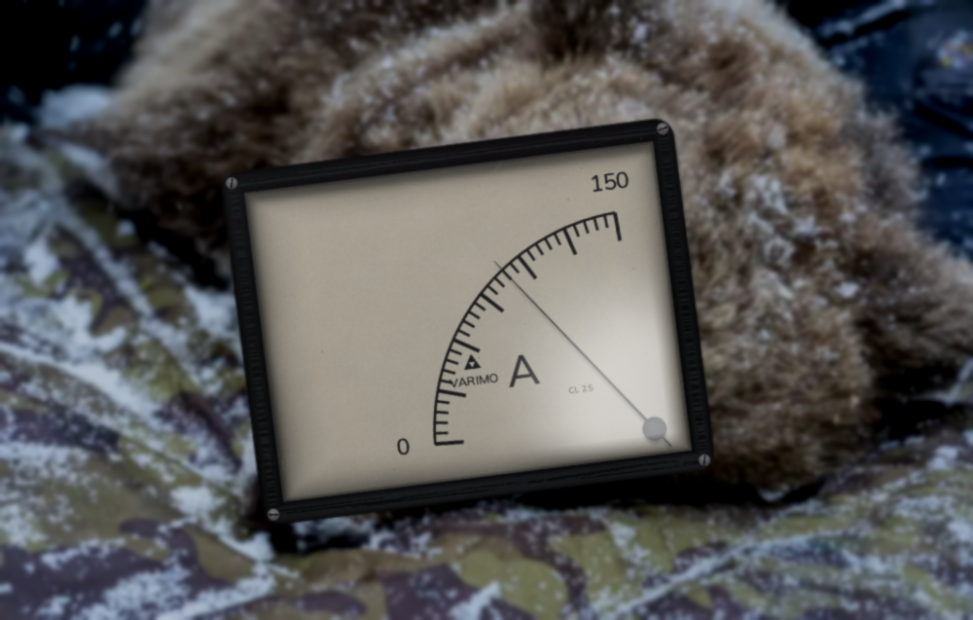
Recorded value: {"value": 90, "unit": "A"}
